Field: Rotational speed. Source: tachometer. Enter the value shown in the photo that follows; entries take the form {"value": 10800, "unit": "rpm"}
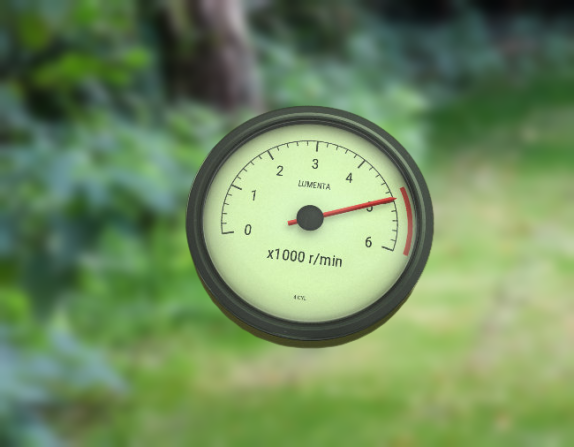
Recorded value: {"value": 5000, "unit": "rpm"}
